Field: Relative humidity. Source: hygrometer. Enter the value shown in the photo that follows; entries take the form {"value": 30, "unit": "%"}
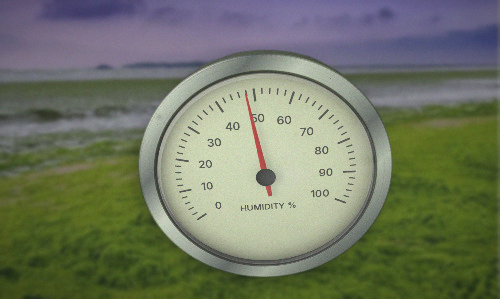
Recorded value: {"value": 48, "unit": "%"}
